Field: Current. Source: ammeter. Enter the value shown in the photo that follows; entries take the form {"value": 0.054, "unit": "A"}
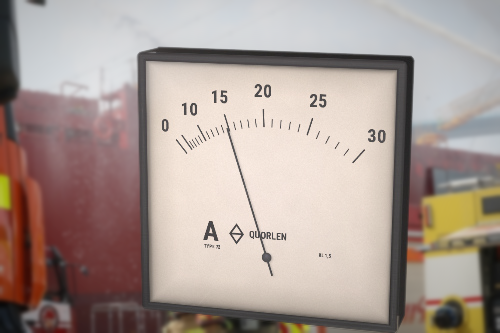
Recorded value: {"value": 15, "unit": "A"}
